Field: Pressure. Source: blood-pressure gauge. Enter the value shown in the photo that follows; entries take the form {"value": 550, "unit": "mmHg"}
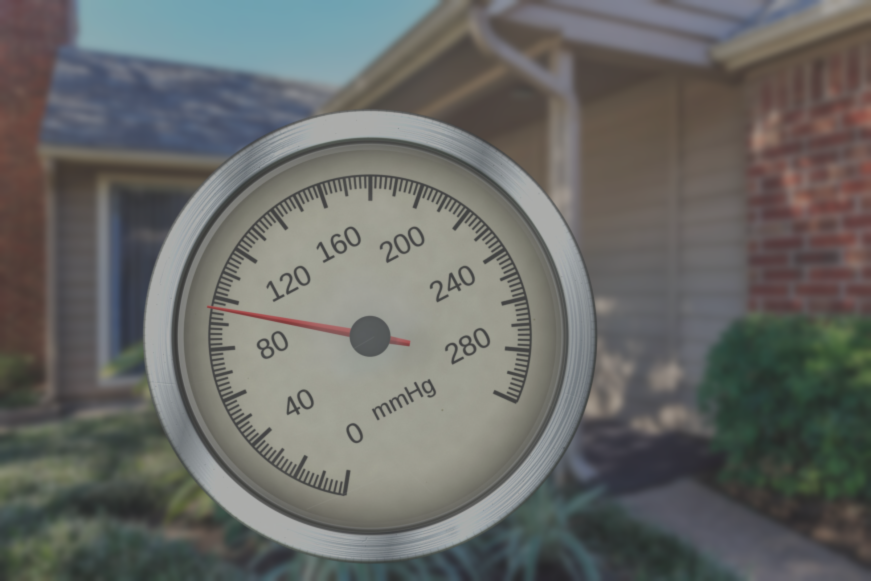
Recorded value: {"value": 96, "unit": "mmHg"}
